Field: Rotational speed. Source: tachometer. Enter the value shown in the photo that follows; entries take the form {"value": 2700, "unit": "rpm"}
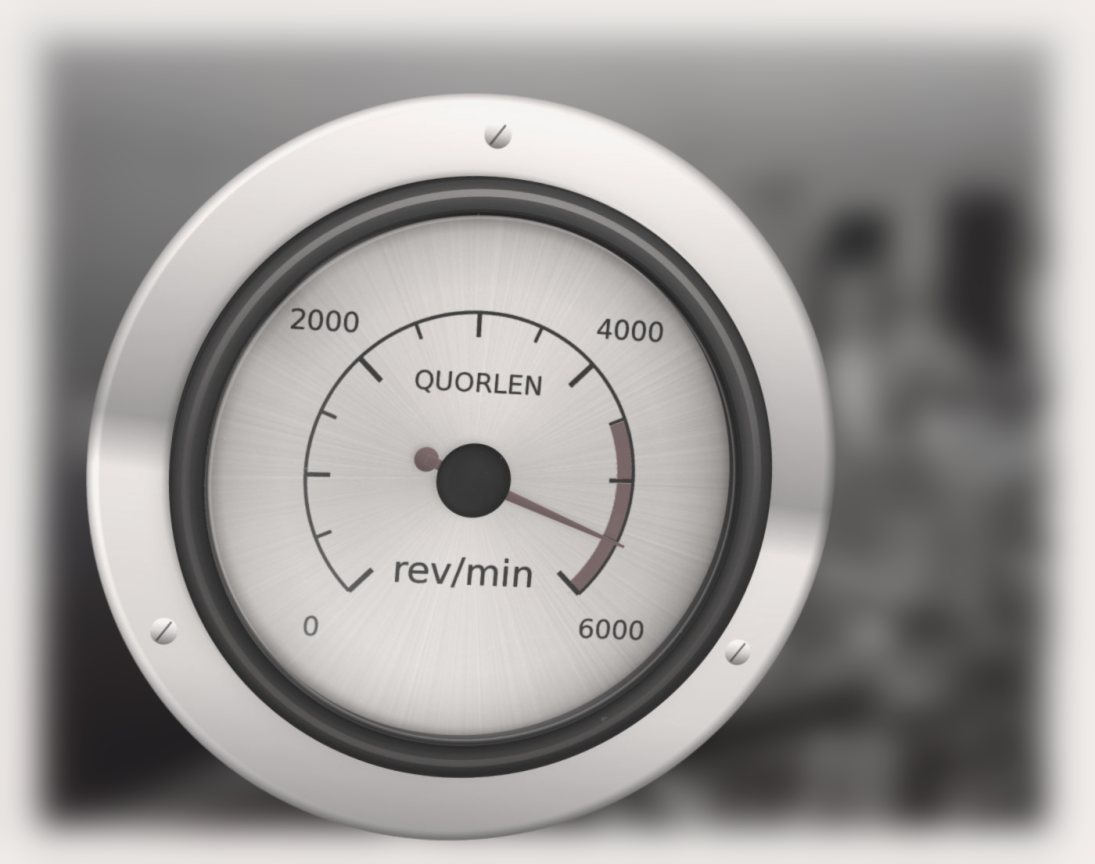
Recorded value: {"value": 5500, "unit": "rpm"}
